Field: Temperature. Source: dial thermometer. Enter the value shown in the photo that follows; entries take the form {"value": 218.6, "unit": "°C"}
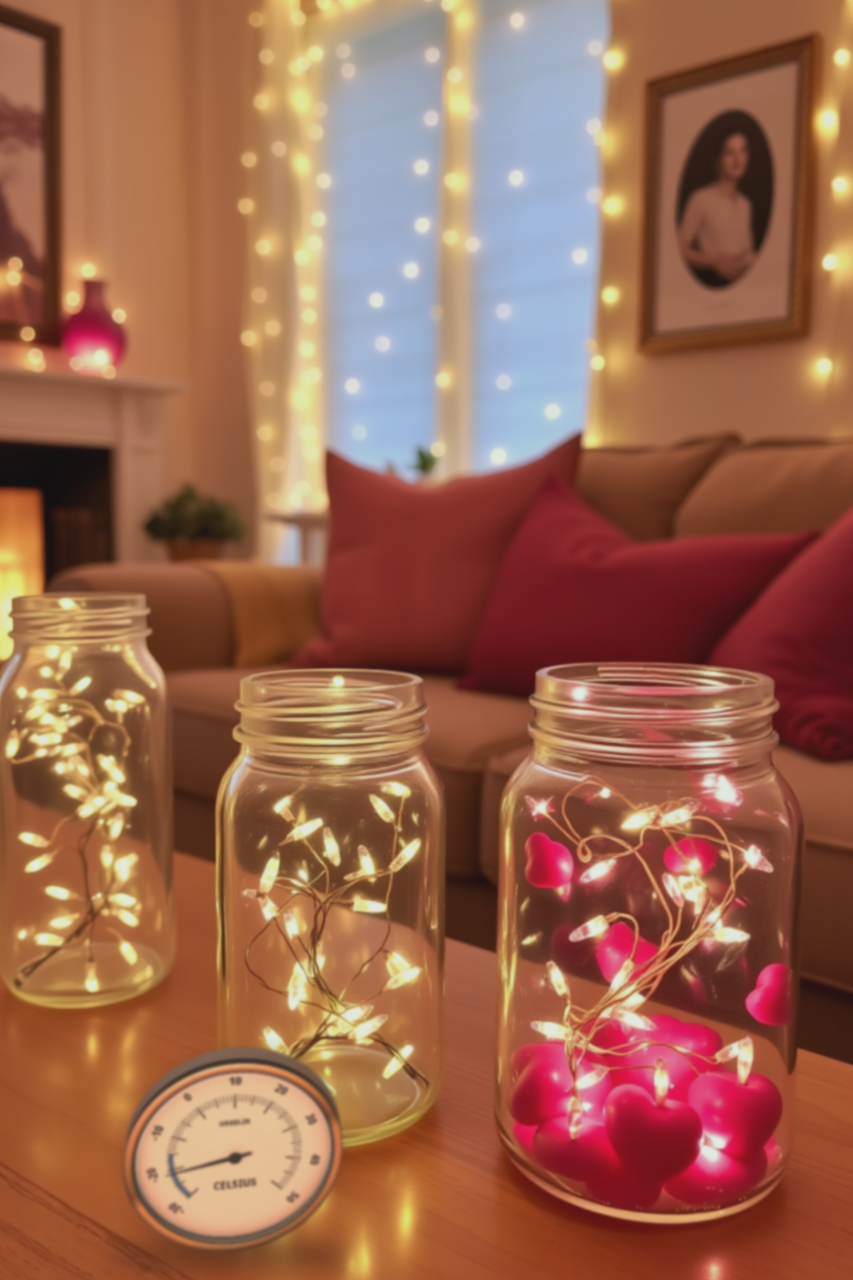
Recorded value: {"value": -20, "unit": "°C"}
